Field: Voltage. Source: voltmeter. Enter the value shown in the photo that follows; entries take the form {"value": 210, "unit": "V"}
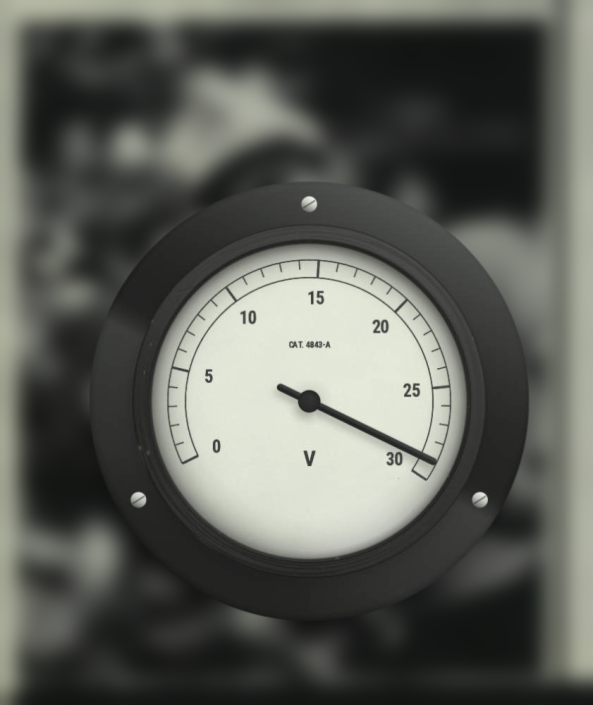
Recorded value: {"value": 29, "unit": "V"}
